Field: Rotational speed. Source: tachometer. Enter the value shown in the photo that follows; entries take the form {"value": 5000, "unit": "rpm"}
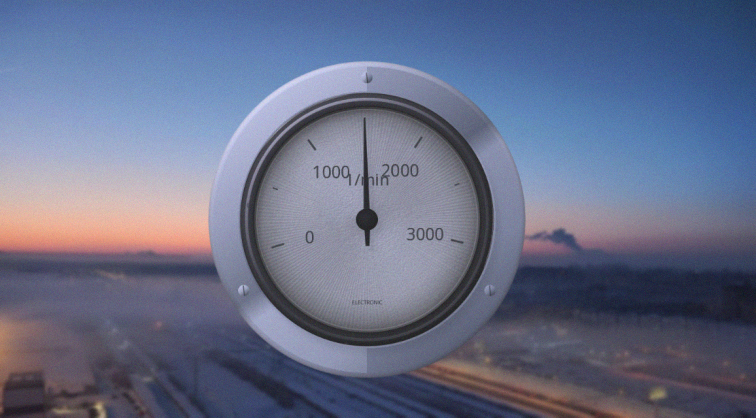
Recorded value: {"value": 1500, "unit": "rpm"}
